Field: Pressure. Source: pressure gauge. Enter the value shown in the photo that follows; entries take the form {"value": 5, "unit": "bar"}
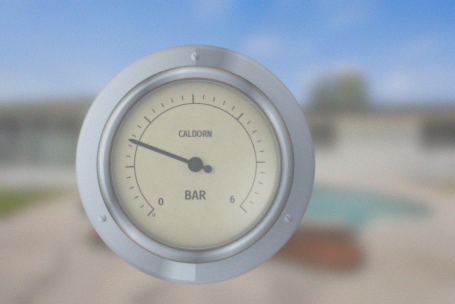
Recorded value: {"value": 1.5, "unit": "bar"}
